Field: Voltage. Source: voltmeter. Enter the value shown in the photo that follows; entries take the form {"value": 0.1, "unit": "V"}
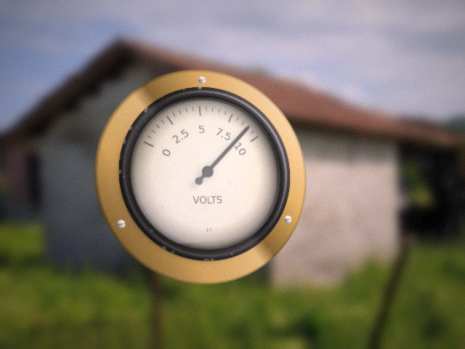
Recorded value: {"value": 9, "unit": "V"}
